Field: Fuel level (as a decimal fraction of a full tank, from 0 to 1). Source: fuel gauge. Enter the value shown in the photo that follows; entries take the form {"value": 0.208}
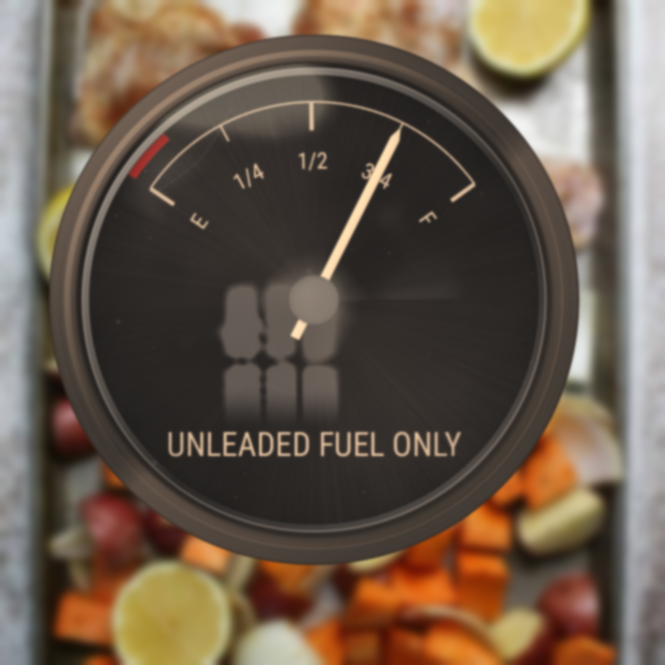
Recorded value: {"value": 0.75}
